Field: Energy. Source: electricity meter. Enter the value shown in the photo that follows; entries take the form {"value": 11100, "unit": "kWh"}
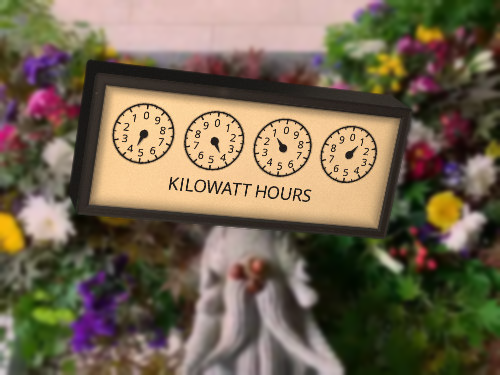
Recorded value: {"value": 4411, "unit": "kWh"}
